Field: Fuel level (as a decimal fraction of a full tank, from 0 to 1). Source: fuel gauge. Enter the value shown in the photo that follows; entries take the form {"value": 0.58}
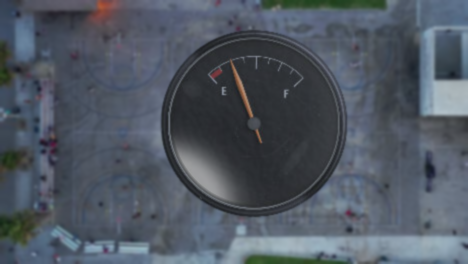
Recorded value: {"value": 0.25}
